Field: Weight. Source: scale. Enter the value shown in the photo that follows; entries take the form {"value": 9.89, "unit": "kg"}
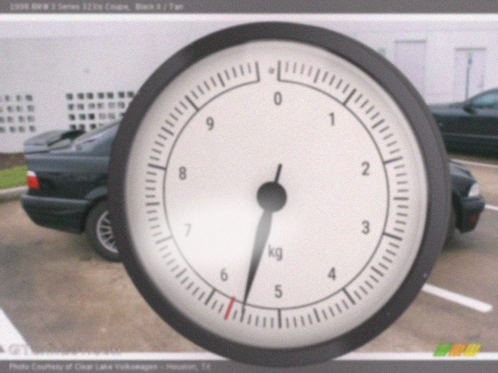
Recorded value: {"value": 5.5, "unit": "kg"}
